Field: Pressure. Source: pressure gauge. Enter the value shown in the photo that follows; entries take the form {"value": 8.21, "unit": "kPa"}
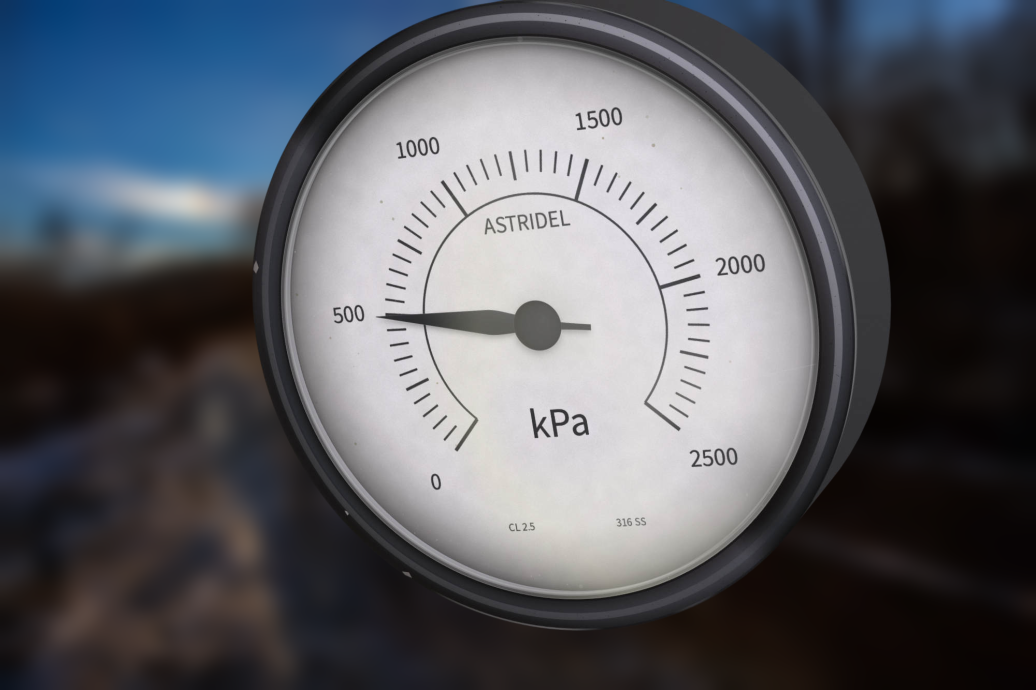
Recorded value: {"value": 500, "unit": "kPa"}
